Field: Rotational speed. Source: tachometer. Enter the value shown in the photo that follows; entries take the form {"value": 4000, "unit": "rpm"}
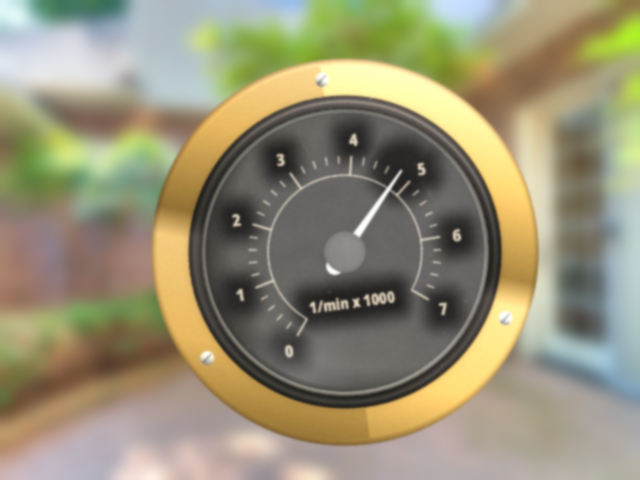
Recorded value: {"value": 4800, "unit": "rpm"}
